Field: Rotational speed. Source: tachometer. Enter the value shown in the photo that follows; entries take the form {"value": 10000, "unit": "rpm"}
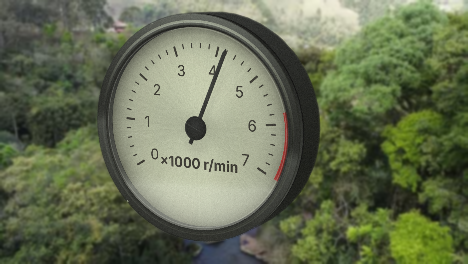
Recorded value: {"value": 4200, "unit": "rpm"}
